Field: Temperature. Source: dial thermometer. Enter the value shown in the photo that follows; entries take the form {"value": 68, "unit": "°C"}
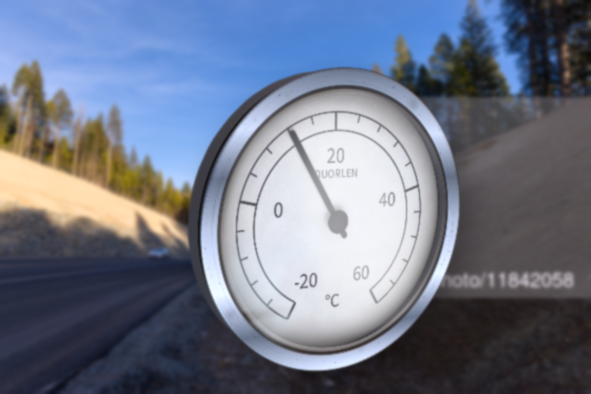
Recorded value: {"value": 12, "unit": "°C"}
